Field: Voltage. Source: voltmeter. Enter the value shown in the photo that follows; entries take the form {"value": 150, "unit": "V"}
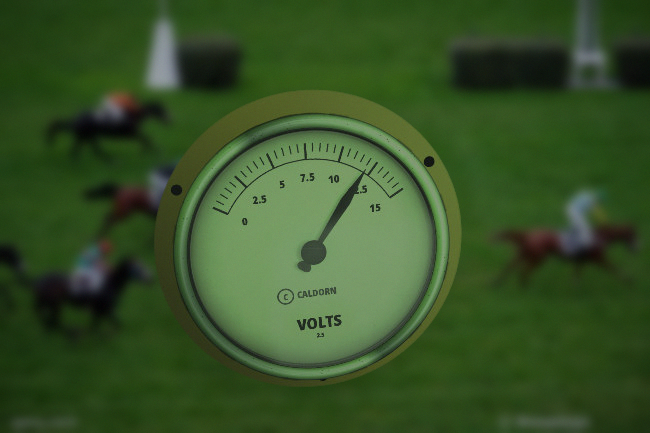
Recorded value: {"value": 12, "unit": "V"}
